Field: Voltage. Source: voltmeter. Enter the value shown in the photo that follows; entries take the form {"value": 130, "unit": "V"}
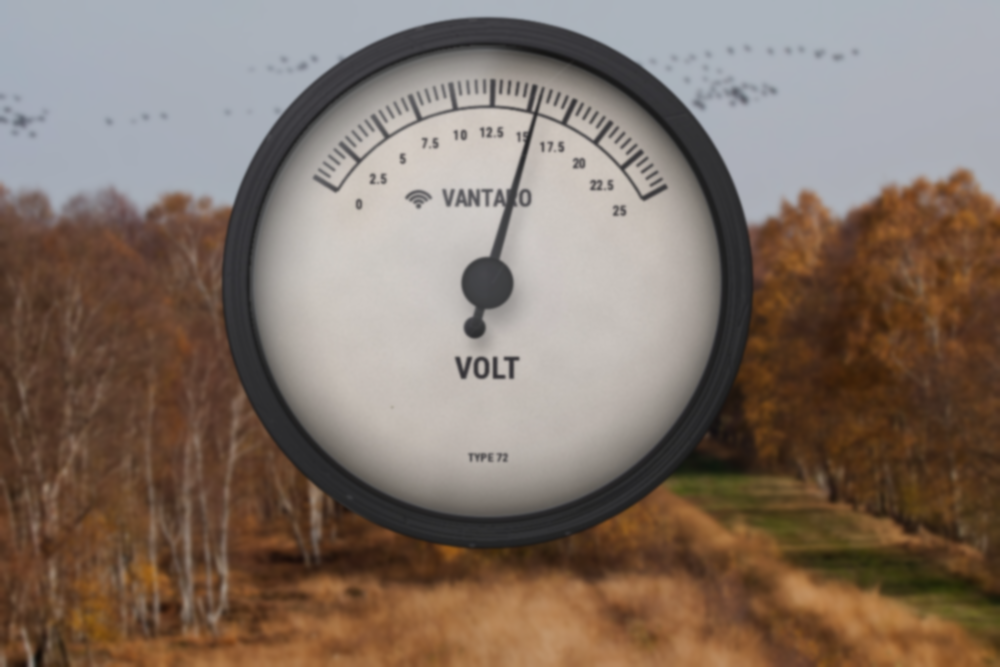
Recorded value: {"value": 15.5, "unit": "V"}
